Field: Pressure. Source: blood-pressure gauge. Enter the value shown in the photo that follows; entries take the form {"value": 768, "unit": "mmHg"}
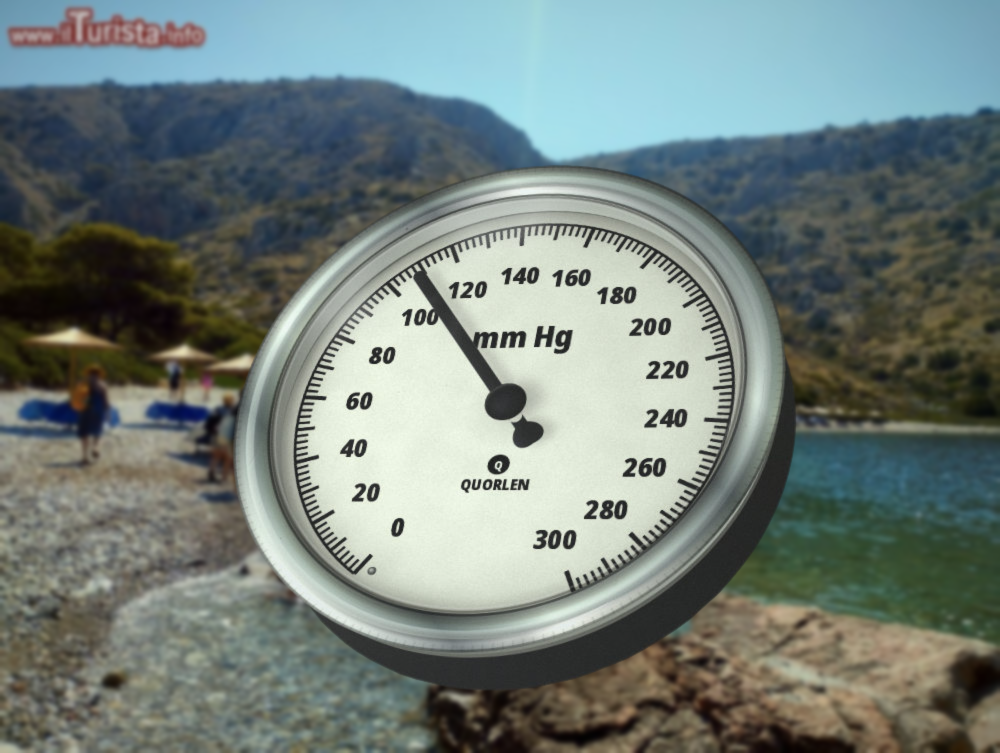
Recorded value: {"value": 108, "unit": "mmHg"}
